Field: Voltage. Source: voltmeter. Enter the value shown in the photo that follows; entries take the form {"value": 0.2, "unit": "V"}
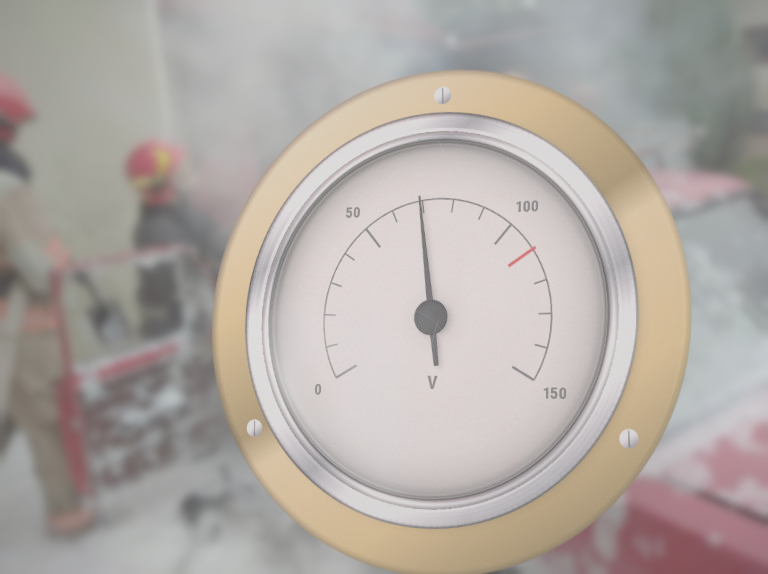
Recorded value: {"value": 70, "unit": "V"}
